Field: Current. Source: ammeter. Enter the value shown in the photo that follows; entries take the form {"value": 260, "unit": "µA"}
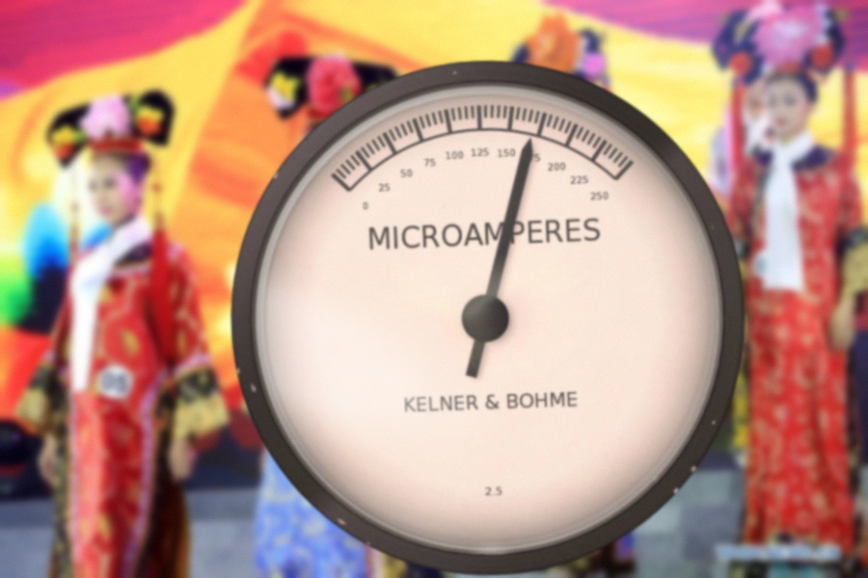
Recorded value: {"value": 170, "unit": "µA"}
